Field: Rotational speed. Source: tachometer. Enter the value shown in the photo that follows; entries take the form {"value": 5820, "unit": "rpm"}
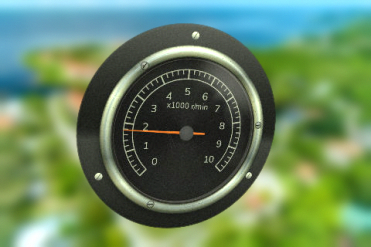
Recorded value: {"value": 1800, "unit": "rpm"}
